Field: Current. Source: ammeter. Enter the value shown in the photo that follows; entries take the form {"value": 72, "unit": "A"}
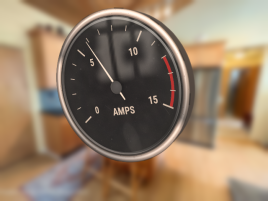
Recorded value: {"value": 6, "unit": "A"}
